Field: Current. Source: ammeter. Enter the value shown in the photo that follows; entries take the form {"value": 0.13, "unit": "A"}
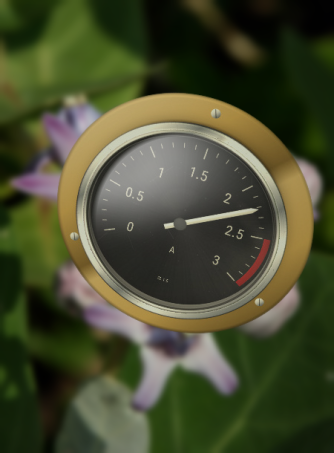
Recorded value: {"value": 2.2, "unit": "A"}
